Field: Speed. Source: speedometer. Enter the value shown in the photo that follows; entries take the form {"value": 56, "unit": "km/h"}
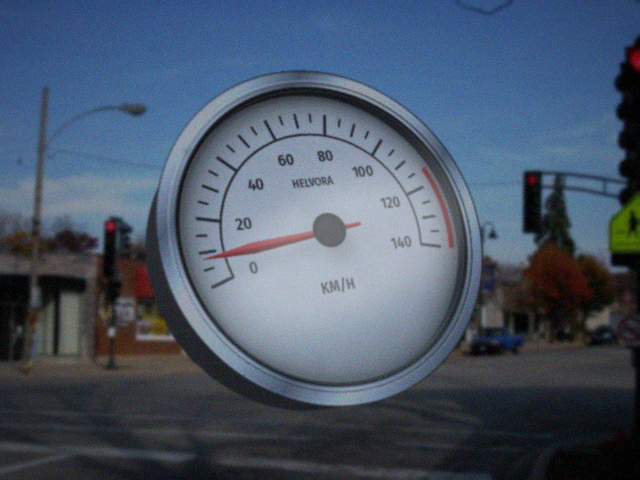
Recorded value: {"value": 7.5, "unit": "km/h"}
